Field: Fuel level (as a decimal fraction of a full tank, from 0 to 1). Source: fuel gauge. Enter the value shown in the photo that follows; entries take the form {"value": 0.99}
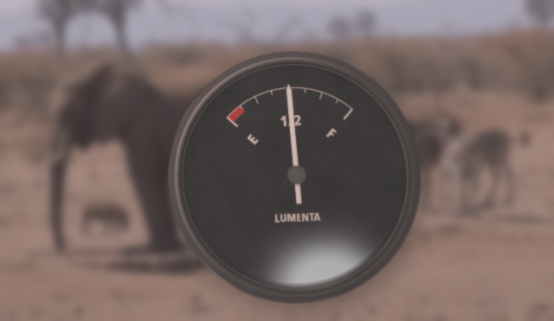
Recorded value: {"value": 0.5}
